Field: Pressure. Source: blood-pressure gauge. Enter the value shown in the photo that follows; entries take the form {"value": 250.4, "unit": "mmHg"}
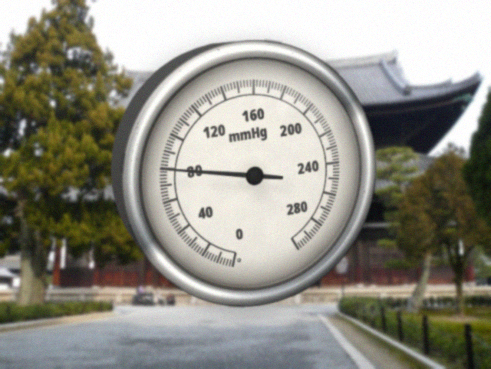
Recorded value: {"value": 80, "unit": "mmHg"}
